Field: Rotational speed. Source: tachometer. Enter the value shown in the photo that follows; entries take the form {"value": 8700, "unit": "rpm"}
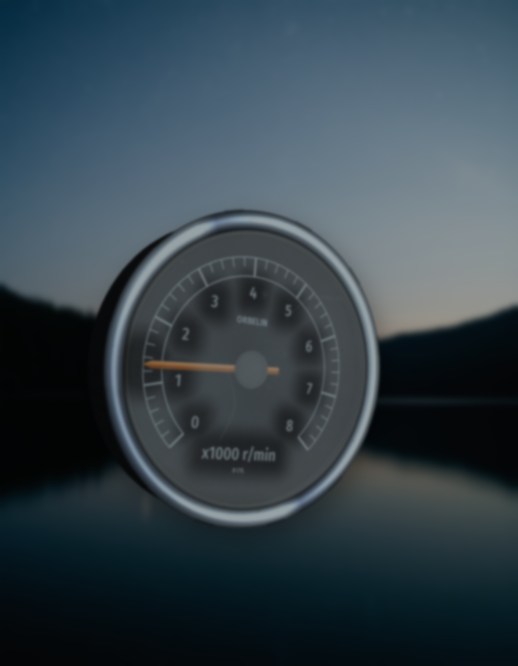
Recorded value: {"value": 1300, "unit": "rpm"}
